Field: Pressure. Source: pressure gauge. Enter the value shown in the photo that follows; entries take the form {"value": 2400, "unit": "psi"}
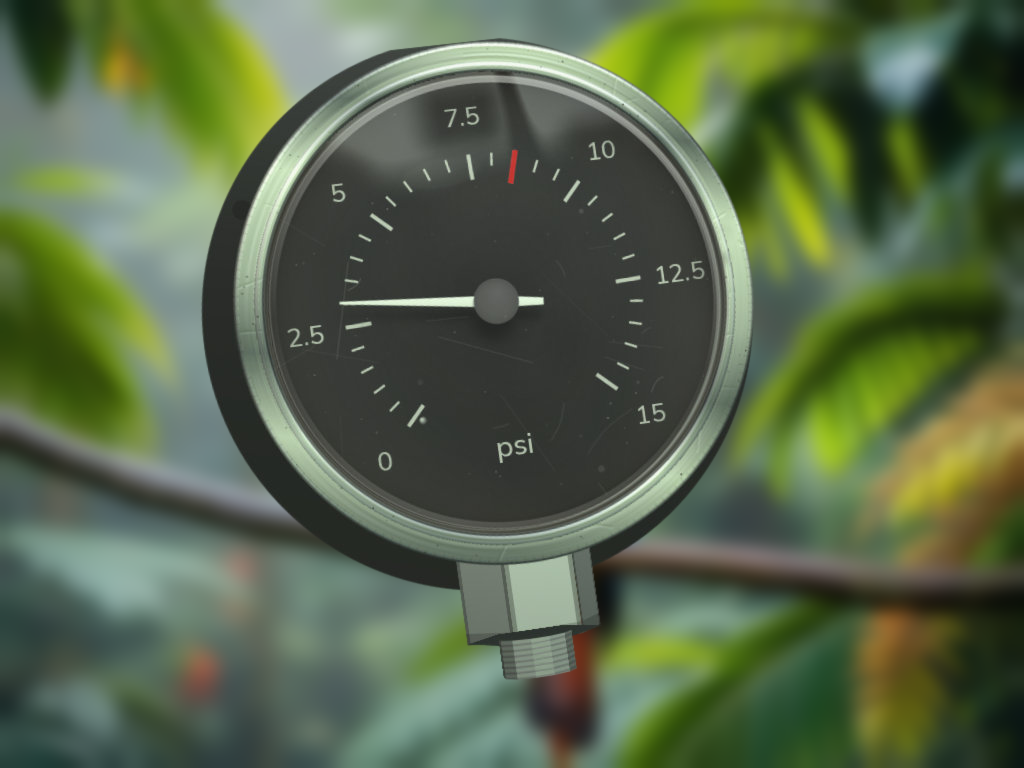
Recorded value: {"value": 3, "unit": "psi"}
